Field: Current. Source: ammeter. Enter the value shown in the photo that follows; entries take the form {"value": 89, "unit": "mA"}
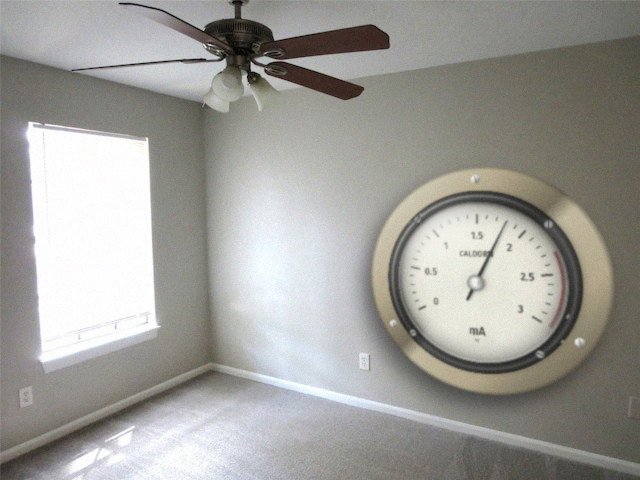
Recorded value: {"value": 1.8, "unit": "mA"}
